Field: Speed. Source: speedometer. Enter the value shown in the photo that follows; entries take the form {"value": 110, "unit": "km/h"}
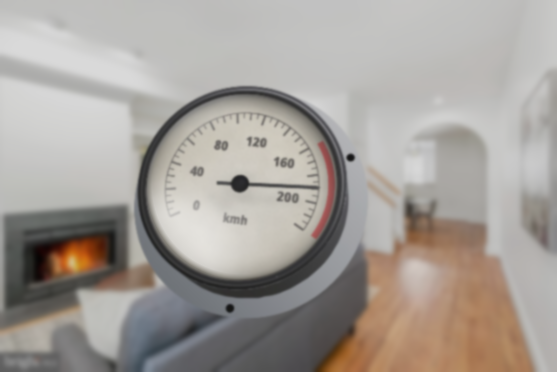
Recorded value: {"value": 190, "unit": "km/h"}
